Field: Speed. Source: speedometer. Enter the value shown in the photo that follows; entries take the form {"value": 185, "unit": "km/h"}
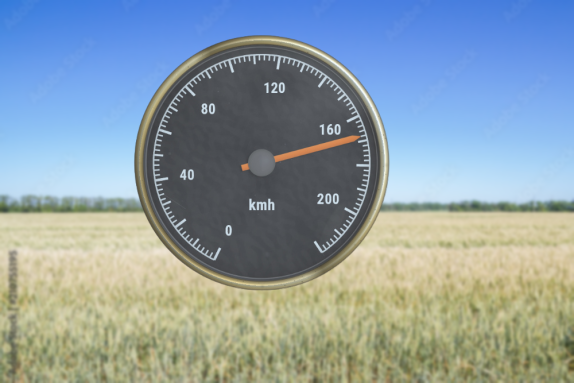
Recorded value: {"value": 168, "unit": "km/h"}
